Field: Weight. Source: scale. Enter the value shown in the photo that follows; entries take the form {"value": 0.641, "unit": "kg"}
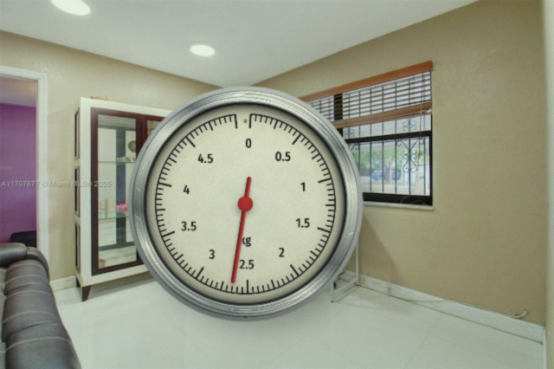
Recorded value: {"value": 2.65, "unit": "kg"}
